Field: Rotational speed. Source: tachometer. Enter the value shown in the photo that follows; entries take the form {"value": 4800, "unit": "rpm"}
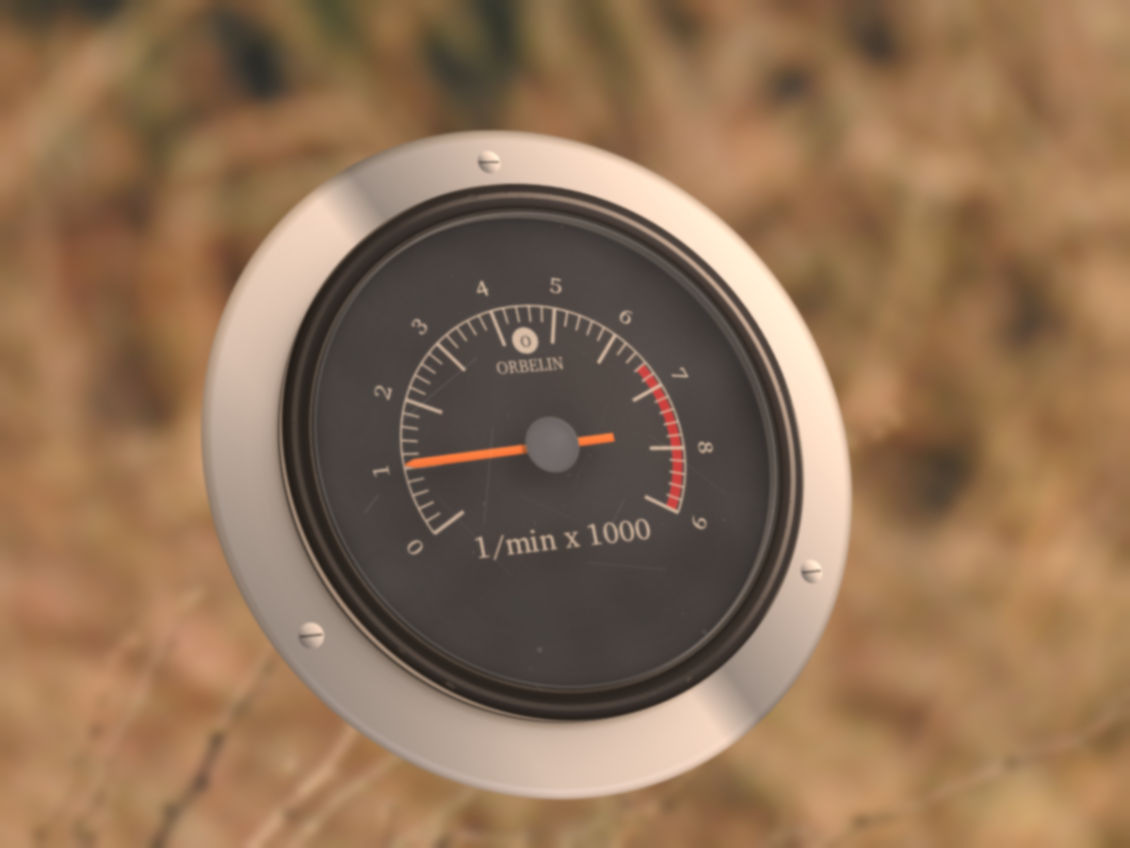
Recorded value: {"value": 1000, "unit": "rpm"}
